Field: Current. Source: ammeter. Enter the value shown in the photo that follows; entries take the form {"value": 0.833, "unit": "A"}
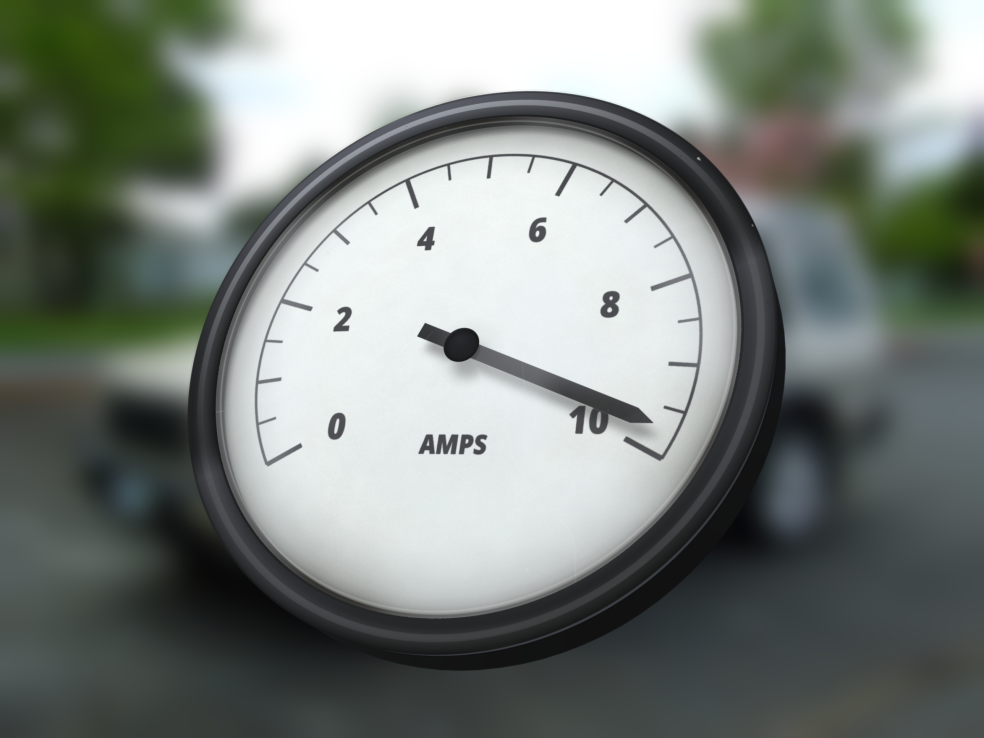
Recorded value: {"value": 9.75, "unit": "A"}
